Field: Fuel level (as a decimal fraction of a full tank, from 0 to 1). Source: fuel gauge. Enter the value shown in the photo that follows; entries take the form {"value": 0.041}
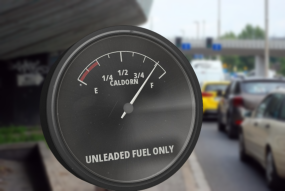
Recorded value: {"value": 0.875}
